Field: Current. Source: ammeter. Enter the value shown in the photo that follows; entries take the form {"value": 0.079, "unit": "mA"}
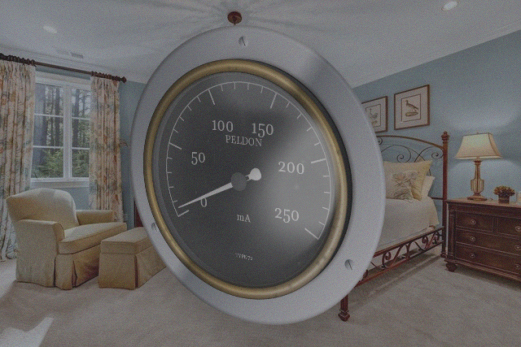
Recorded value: {"value": 5, "unit": "mA"}
